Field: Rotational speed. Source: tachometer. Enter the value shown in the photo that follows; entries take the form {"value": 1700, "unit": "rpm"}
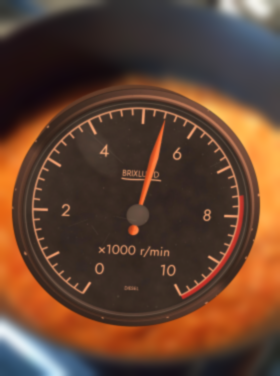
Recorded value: {"value": 5400, "unit": "rpm"}
